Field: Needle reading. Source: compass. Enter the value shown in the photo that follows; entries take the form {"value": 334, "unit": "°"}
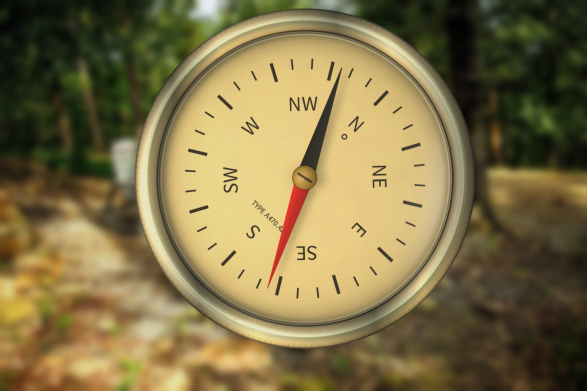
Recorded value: {"value": 155, "unit": "°"}
